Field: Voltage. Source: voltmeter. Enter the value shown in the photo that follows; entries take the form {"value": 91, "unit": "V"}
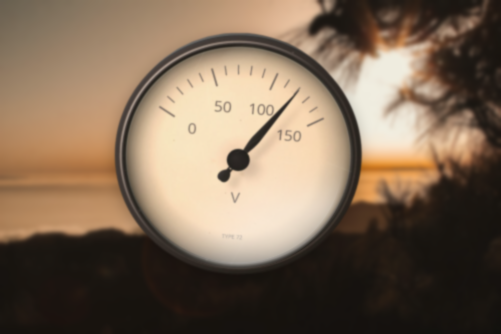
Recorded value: {"value": 120, "unit": "V"}
